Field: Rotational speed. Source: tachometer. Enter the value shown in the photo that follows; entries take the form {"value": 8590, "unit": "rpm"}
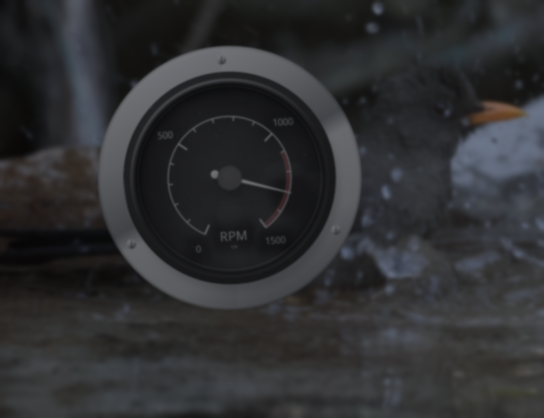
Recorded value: {"value": 1300, "unit": "rpm"}
